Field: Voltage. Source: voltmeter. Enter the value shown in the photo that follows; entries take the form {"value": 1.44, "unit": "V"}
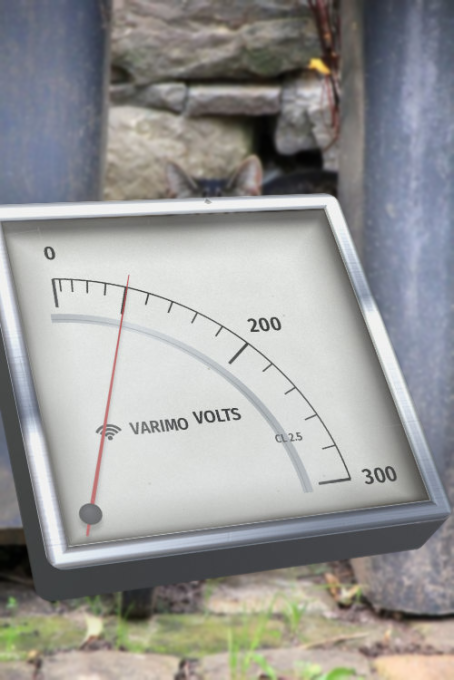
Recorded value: {"value": 100, "unit": "V"}
